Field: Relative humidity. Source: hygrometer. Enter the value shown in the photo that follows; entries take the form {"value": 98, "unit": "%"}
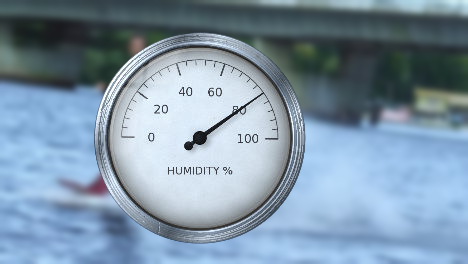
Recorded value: {"value": 80, "unit": "%"}
